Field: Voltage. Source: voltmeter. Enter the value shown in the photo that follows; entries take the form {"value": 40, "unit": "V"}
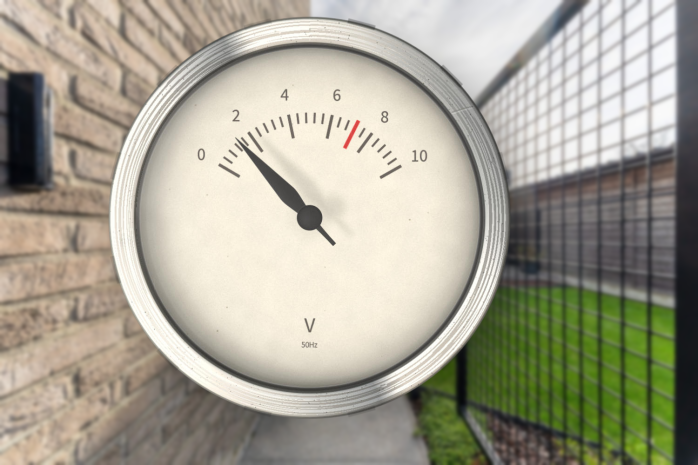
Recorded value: {"value": 1.4, "unit": "V"}
